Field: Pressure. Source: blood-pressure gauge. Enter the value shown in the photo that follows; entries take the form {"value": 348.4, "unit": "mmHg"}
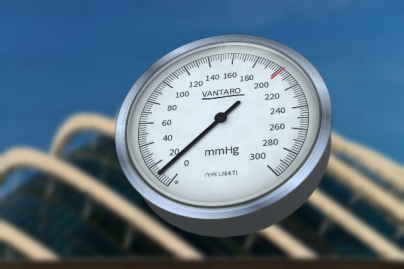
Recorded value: {"value": 10, "unit": "mmHg"}
